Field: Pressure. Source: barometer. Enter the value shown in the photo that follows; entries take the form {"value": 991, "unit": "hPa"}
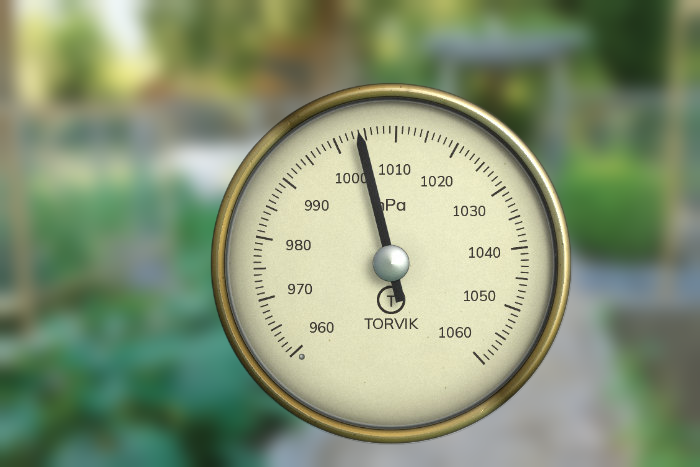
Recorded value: {"value": 1004, "unit": "hPa"}
